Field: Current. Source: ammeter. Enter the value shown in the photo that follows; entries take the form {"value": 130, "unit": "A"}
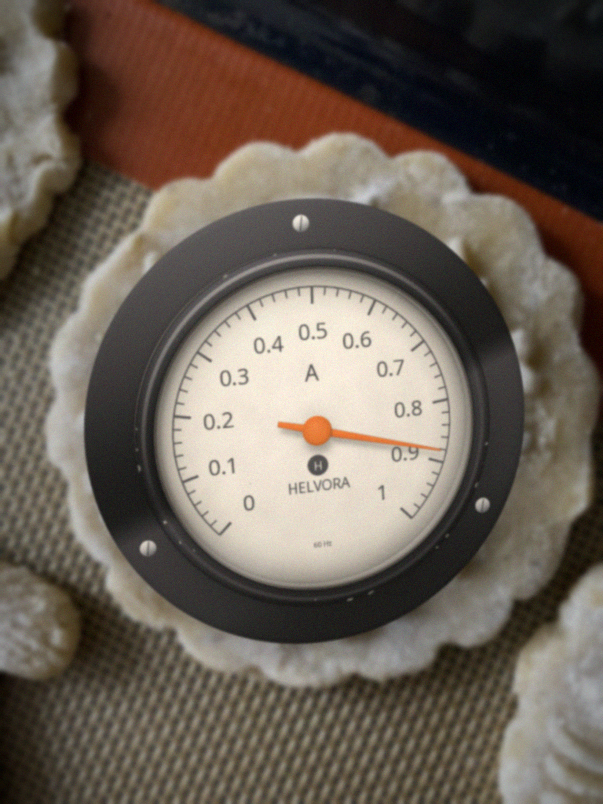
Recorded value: {"value": 0.88, "unit": "A"}
